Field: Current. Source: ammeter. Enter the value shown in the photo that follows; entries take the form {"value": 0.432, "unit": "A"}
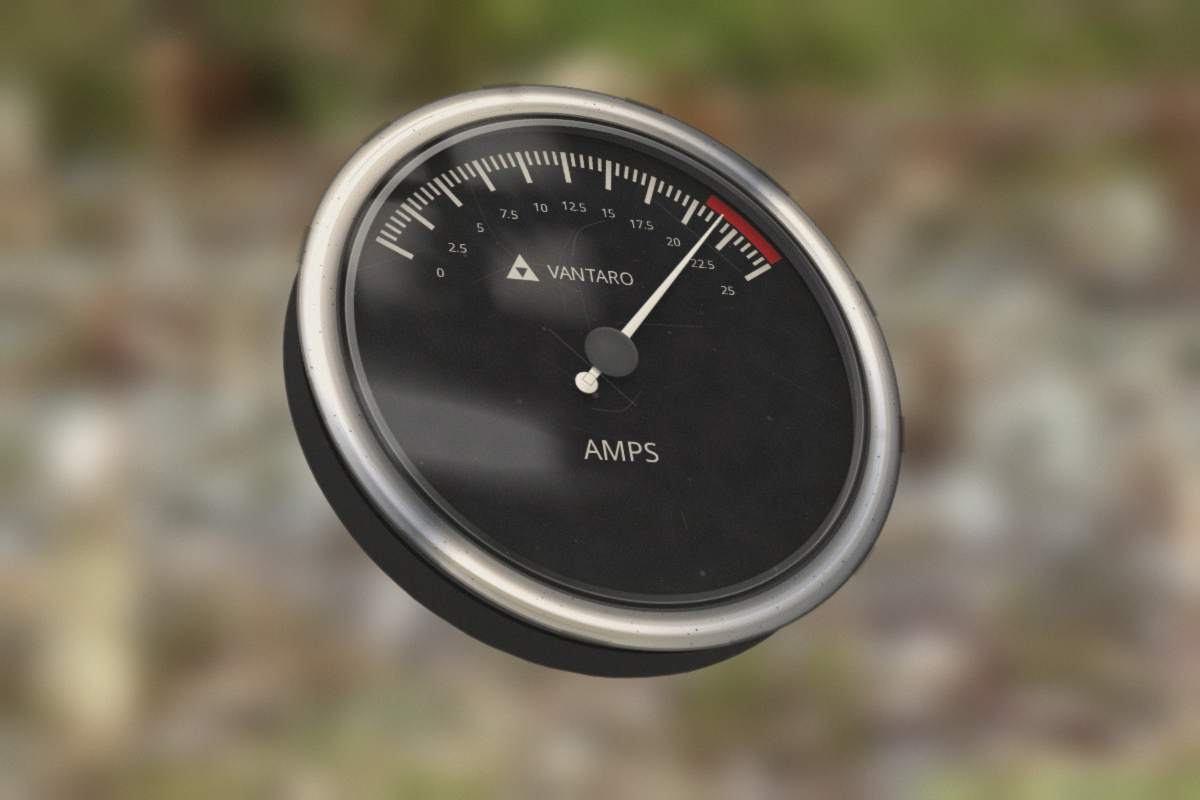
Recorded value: {"value": 21.5, "unit": "A"}
